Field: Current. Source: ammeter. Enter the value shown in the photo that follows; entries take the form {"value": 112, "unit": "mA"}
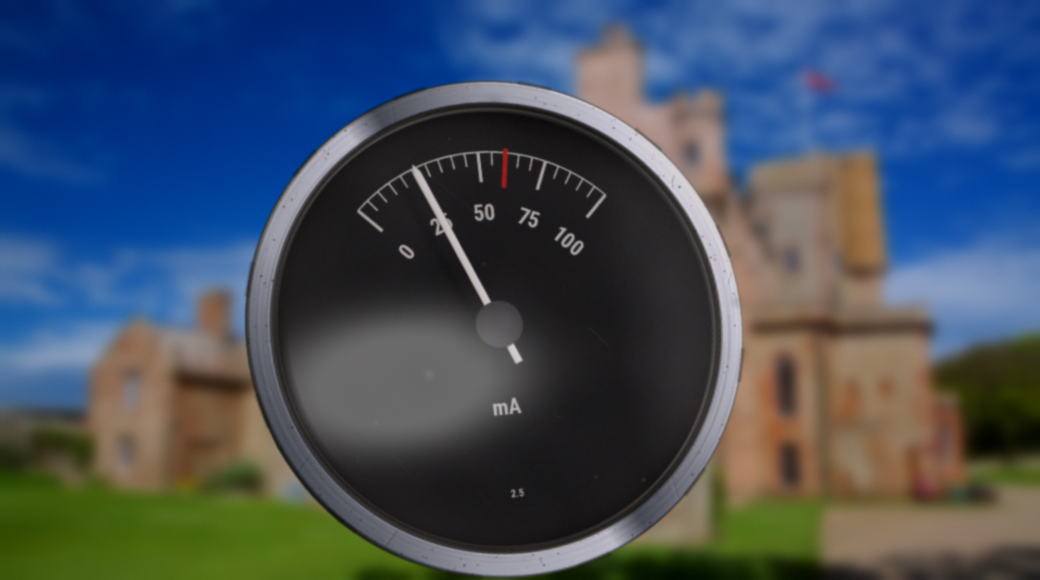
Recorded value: {"value": 25, "unit": "mA"}
